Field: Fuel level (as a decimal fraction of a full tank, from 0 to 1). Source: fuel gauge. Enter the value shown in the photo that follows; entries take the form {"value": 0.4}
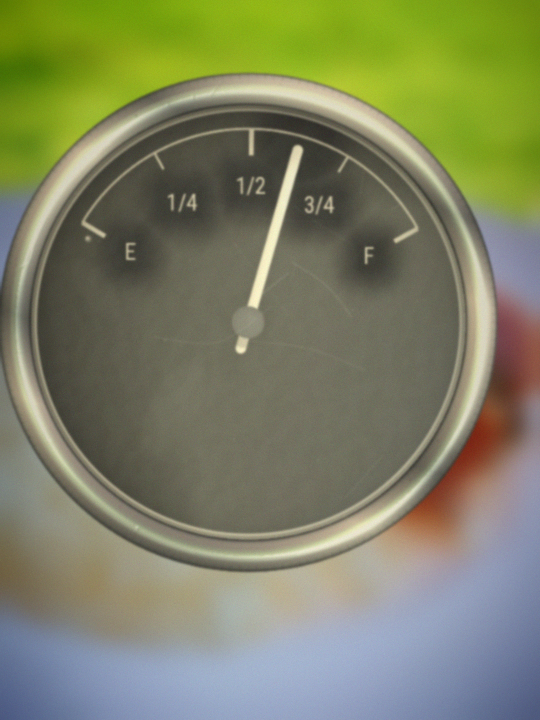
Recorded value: {"value": 0.625}
